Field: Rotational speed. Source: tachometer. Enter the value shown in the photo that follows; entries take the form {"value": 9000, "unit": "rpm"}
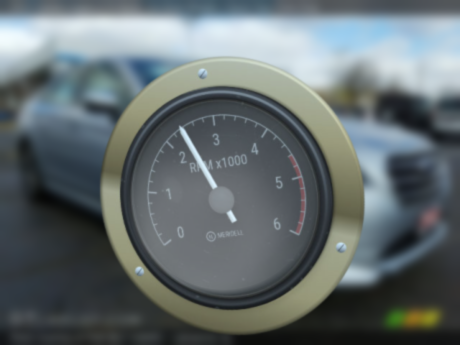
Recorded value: {"value": 2400, "unit": "rpm"}
